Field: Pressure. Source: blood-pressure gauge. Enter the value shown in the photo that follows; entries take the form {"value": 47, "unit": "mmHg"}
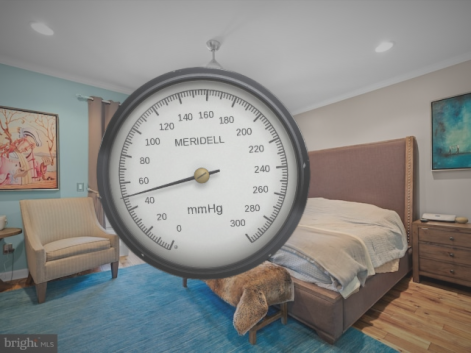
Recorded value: {"value": 50, "unit": "mmHg"}
